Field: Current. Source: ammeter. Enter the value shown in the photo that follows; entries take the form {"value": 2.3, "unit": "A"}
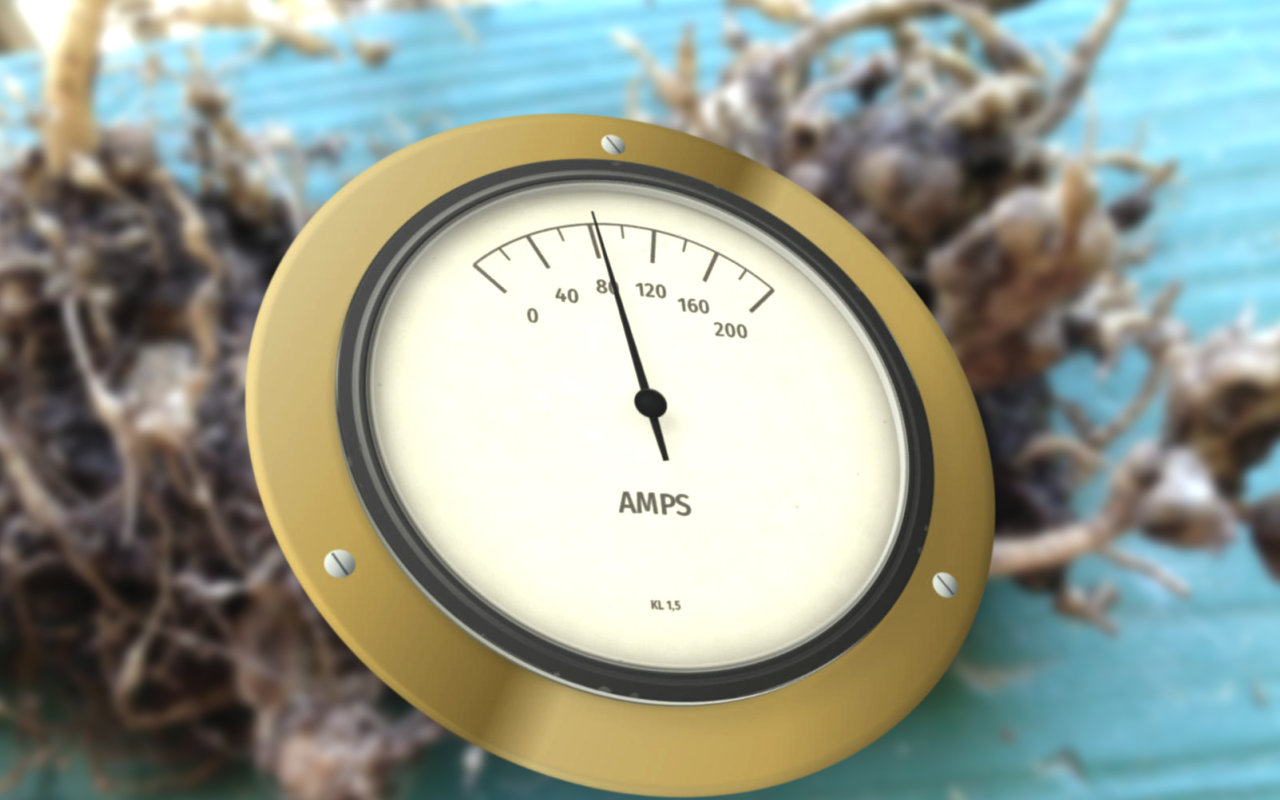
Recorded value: {"value": 80, "unit": "A"}
